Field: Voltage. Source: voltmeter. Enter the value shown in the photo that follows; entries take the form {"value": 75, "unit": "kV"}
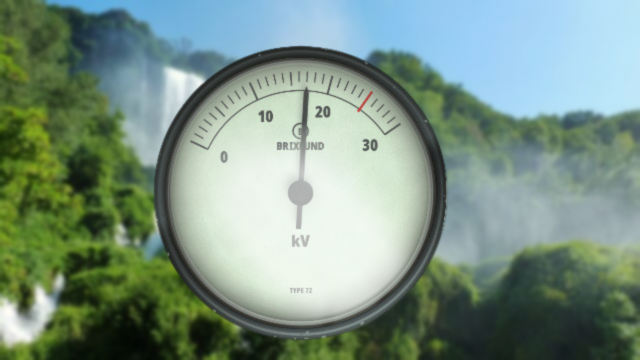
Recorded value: {"value": 17, "unit": "kV"}
